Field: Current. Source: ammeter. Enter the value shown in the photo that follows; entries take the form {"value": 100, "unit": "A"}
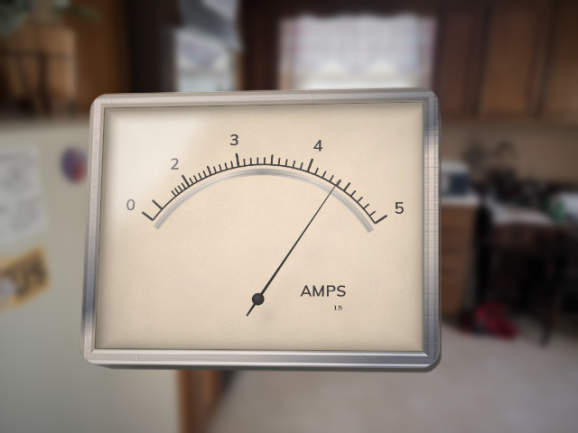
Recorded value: {"value": 4.4, "unit": "A"}
